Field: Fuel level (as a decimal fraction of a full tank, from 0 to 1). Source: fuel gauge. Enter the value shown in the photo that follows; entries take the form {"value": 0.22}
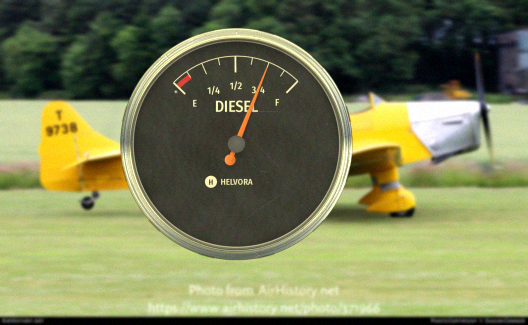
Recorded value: {"value": 0.75}
